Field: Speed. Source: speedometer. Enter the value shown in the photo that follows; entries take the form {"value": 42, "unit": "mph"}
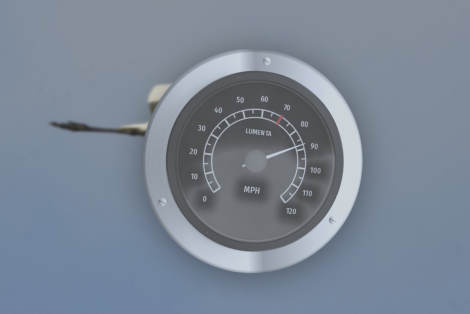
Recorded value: {"value": 87.5, "unit": "mph"}
